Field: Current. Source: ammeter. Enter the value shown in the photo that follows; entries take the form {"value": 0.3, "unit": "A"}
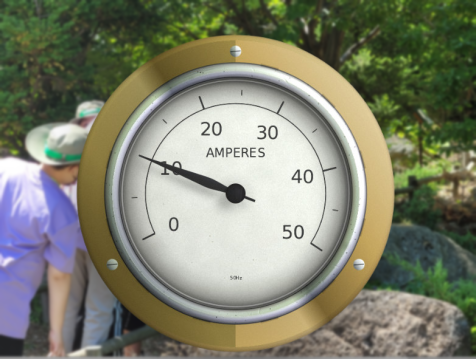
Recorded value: {"value": 10, "unit": "A"}
